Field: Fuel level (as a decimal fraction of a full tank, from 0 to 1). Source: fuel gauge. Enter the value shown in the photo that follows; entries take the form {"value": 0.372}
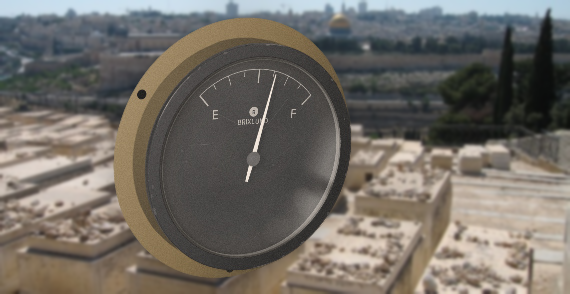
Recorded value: {"value": 0.625}
